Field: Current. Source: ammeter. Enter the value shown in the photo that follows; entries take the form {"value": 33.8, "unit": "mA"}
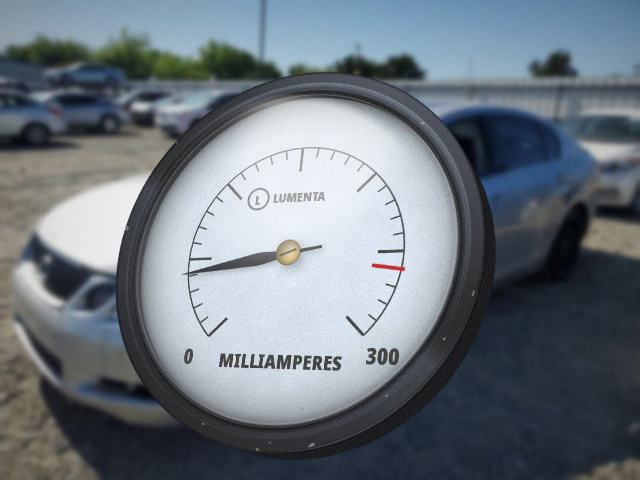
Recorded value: {"value": 40, "unit": "mA"}
